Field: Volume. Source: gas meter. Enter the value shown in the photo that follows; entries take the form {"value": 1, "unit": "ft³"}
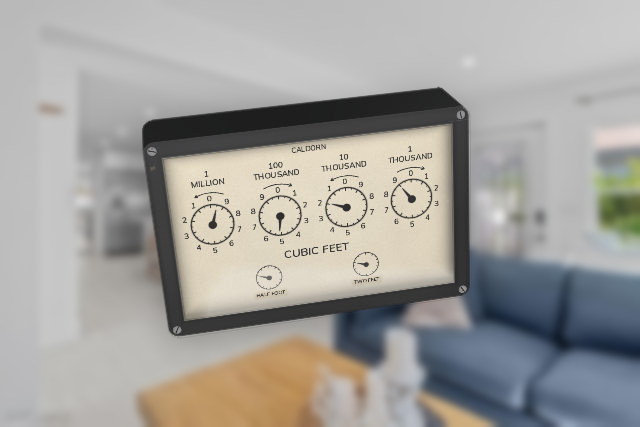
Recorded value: {"value": 951900, "unit": "ft³"}
